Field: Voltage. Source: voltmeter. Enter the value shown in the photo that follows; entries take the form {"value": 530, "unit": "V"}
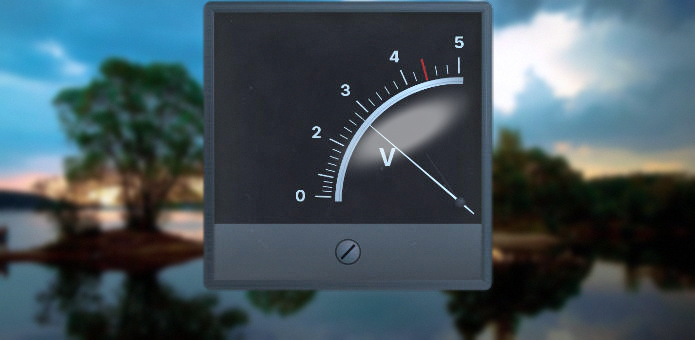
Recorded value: {"value": 2.8, "unit": "V"}
